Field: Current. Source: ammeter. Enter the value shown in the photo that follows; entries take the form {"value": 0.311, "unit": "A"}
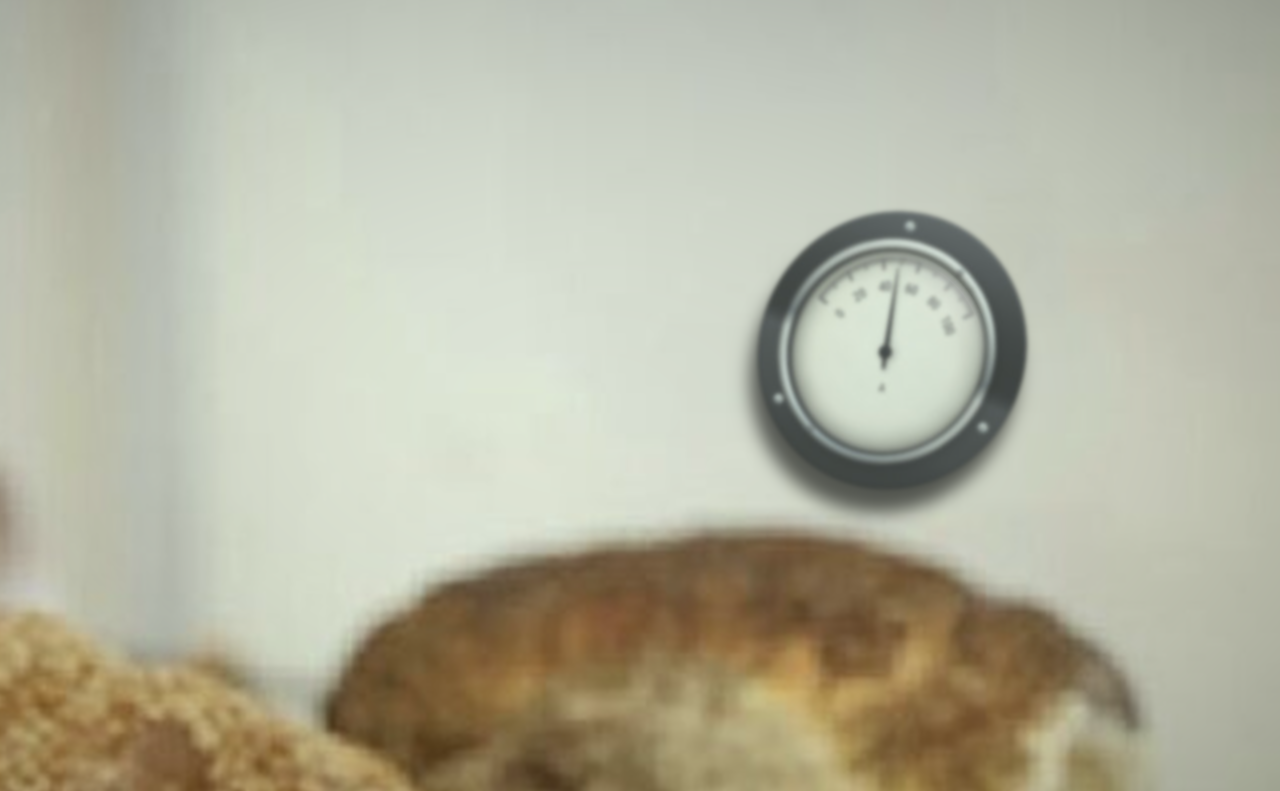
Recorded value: {"value": 50, "unit": "A"}
